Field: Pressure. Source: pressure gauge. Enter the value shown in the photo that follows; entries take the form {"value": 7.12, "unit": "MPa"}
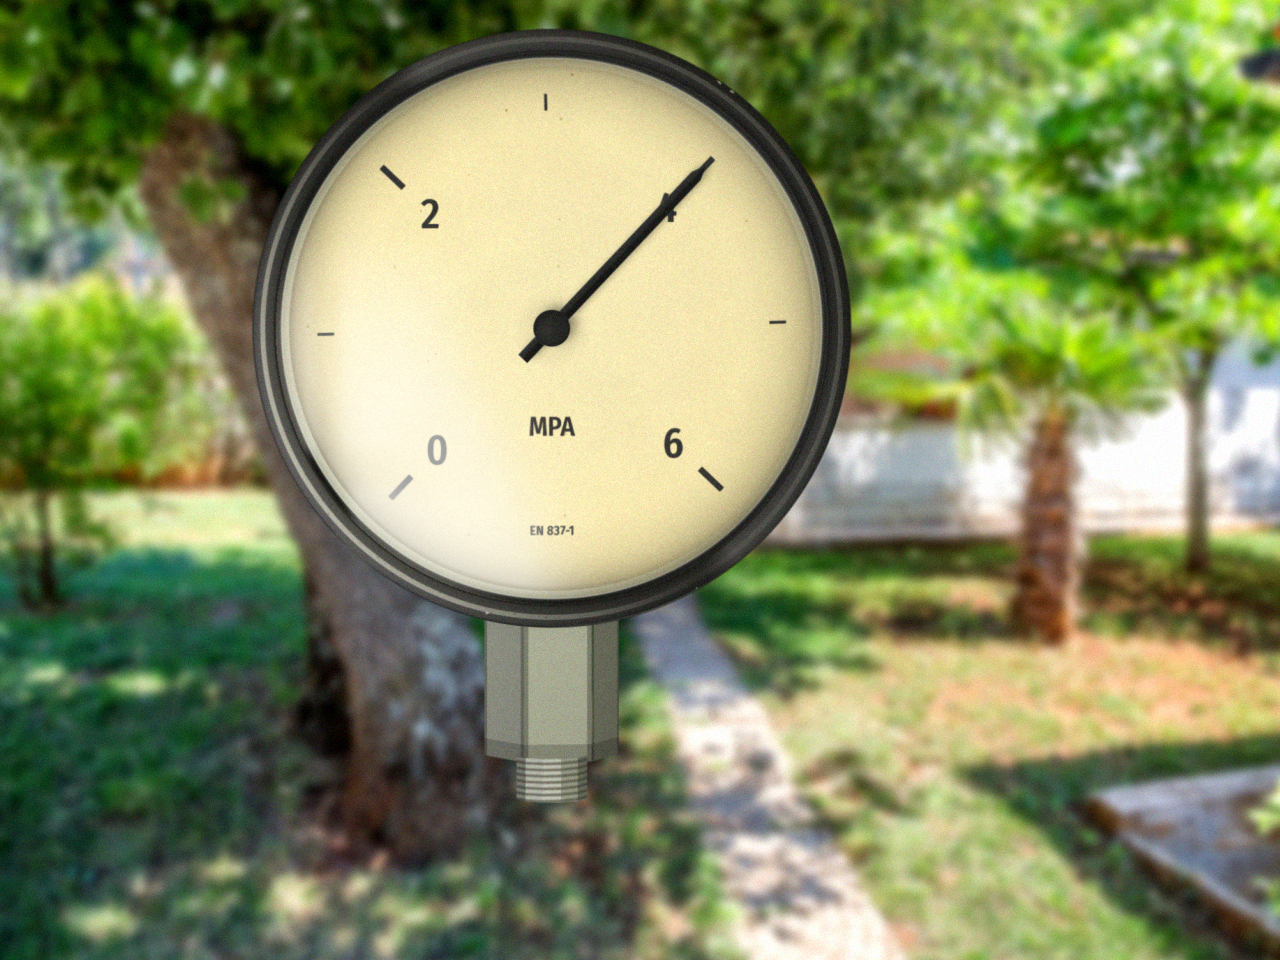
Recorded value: {"value": 4, "unit": "MPa"}
